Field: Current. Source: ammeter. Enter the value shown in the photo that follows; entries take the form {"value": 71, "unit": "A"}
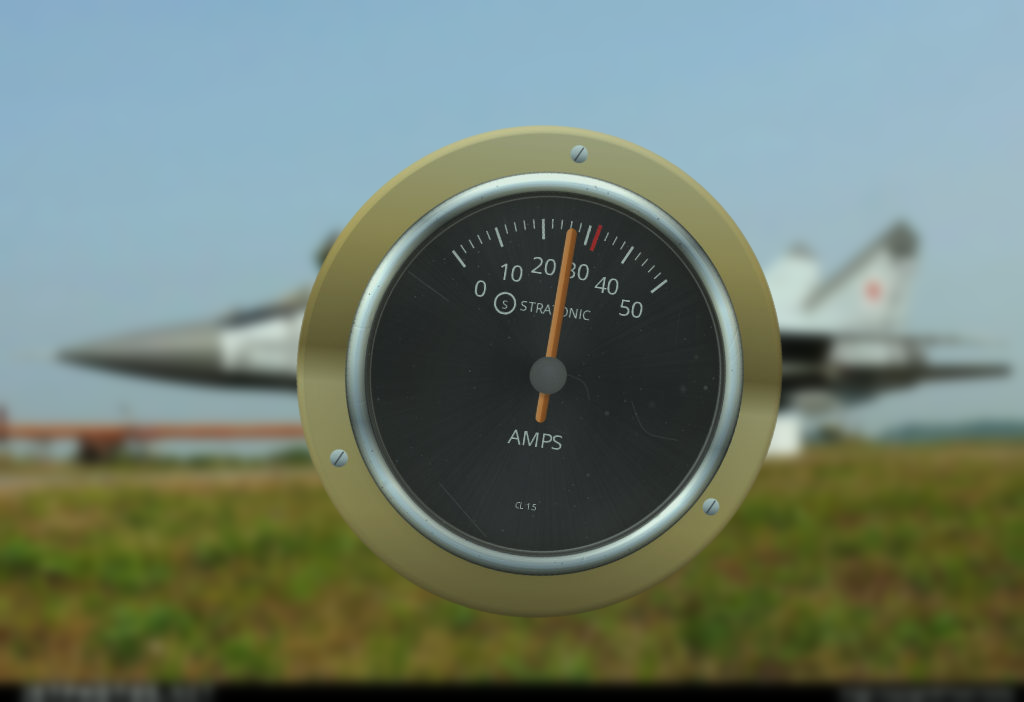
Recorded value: {"value": 26, "unit": "A"}
